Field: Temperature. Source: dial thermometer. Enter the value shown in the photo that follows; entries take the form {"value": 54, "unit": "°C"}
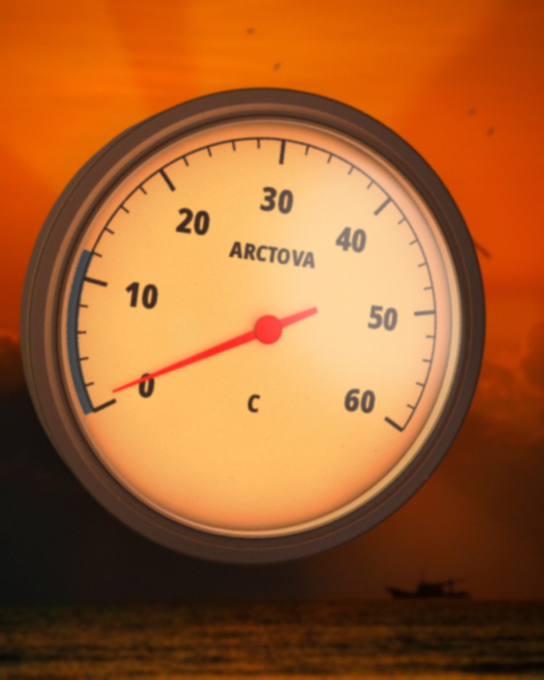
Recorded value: {"value": 1, "unit": "°C"}
